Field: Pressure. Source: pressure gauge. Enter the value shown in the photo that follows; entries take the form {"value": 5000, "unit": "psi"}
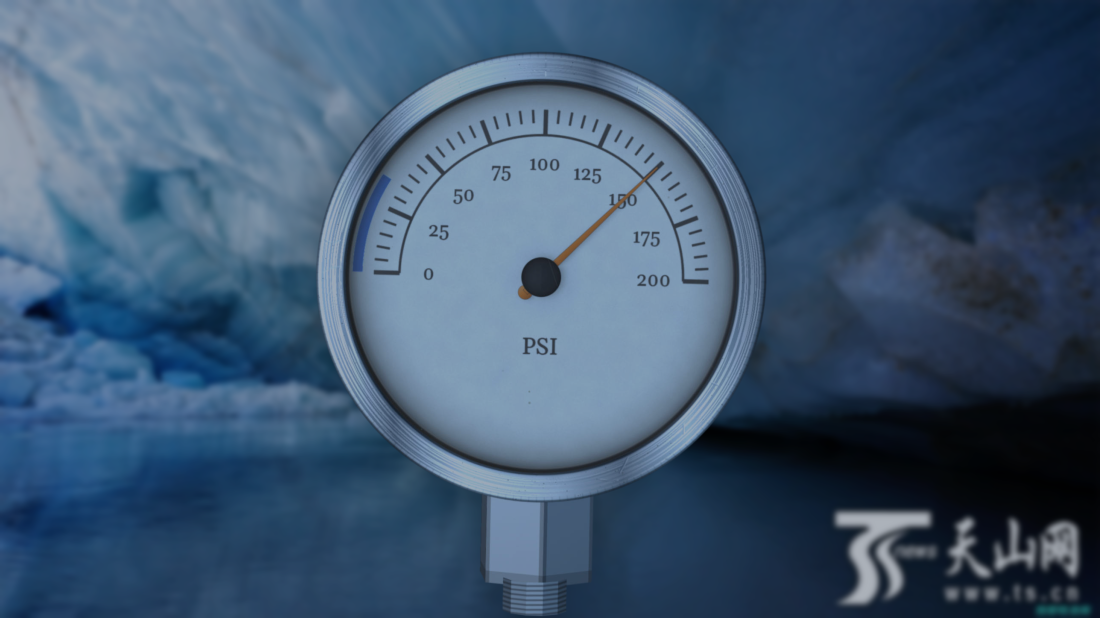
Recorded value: {"value": 150, "unit": "psi"}
